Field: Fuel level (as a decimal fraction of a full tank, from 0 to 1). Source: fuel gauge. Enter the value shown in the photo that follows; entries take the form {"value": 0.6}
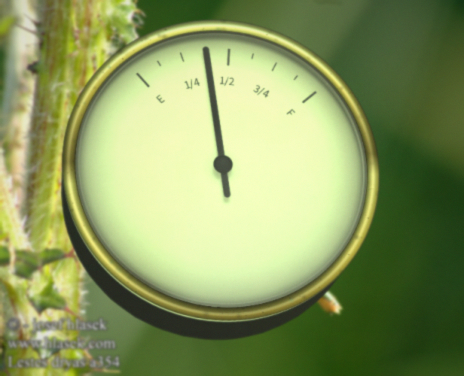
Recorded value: {"value": 0.375}
